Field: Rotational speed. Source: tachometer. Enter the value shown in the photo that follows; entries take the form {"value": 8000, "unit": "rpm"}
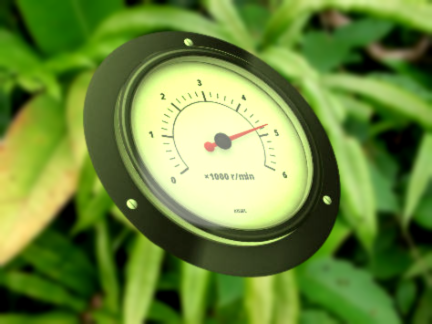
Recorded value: {"value": 4800, "unit": "rpm"}
